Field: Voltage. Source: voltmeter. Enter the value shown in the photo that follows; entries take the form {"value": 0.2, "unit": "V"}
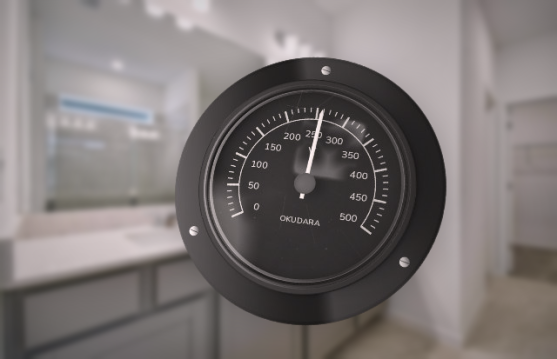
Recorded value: {"value": 260, "unit": "V"}
